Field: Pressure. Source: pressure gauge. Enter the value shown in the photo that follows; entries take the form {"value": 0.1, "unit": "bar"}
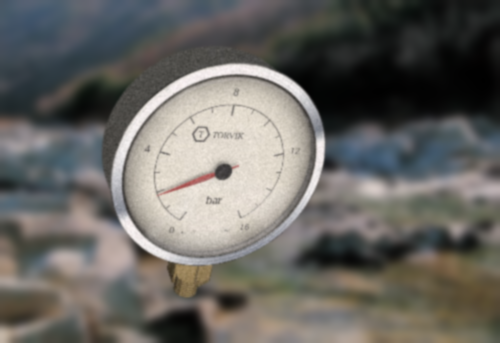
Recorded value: {"value": 2, "unit": "bar"}
